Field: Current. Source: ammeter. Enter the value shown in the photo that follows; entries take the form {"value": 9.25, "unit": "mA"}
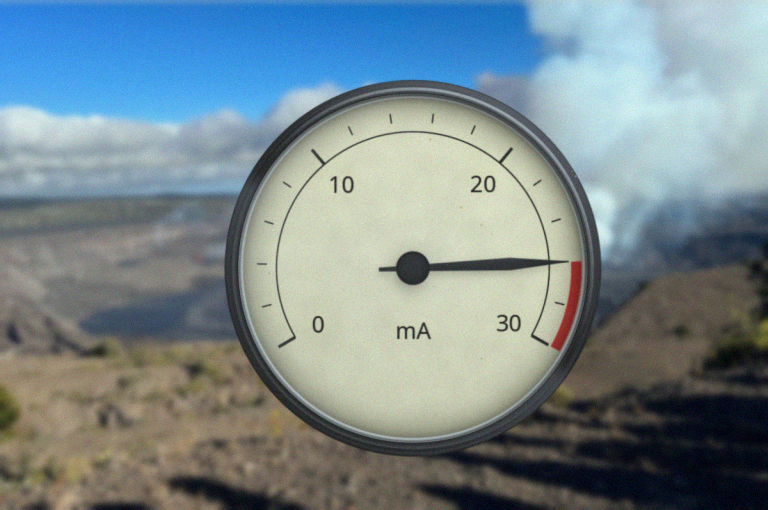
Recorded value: {"value": 26, "unit": "mA"}
